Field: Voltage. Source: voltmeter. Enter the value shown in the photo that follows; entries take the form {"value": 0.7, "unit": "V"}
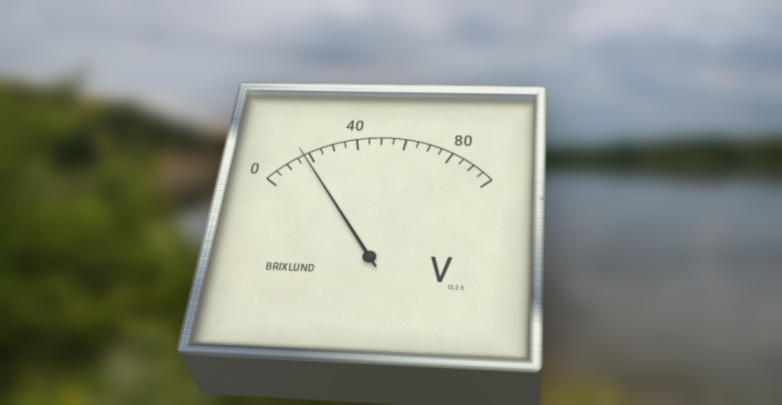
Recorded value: {"value": 17.5, "unit": "V"}
